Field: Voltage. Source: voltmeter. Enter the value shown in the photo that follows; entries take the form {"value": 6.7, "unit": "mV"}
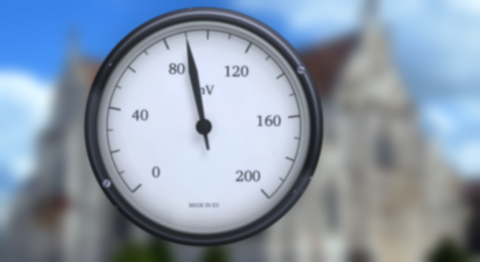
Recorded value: {"value": 90, "unit": "mV"}
